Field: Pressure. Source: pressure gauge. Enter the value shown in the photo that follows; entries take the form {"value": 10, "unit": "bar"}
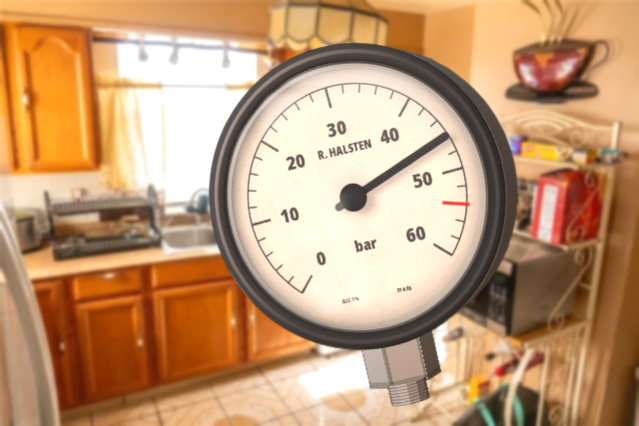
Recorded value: {"value": 46, "unit": "bar"}
